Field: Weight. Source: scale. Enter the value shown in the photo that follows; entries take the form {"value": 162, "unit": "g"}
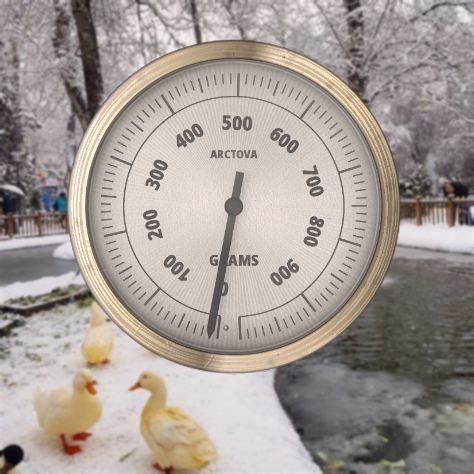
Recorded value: {"value": 10, "unit": "g"}
